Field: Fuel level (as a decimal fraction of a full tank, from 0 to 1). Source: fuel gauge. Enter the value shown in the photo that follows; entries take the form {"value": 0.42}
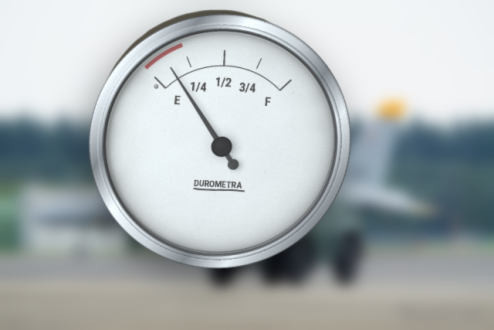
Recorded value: {"value": 0.125}
